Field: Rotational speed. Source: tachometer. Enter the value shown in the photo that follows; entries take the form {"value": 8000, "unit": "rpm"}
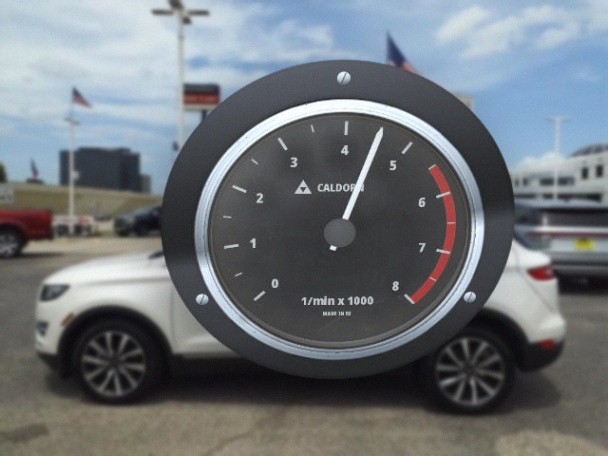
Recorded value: {"value": 4500, "unit": "rpm"}
